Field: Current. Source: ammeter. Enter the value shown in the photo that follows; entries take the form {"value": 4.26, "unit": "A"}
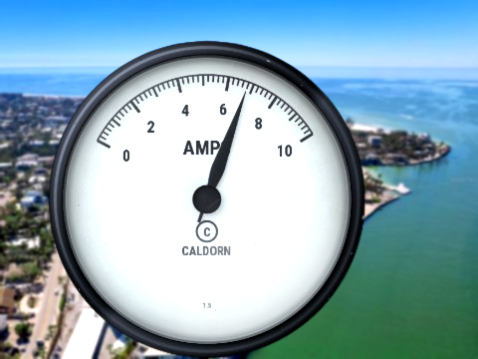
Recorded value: {"value": 6.8, "unit": "A"}
